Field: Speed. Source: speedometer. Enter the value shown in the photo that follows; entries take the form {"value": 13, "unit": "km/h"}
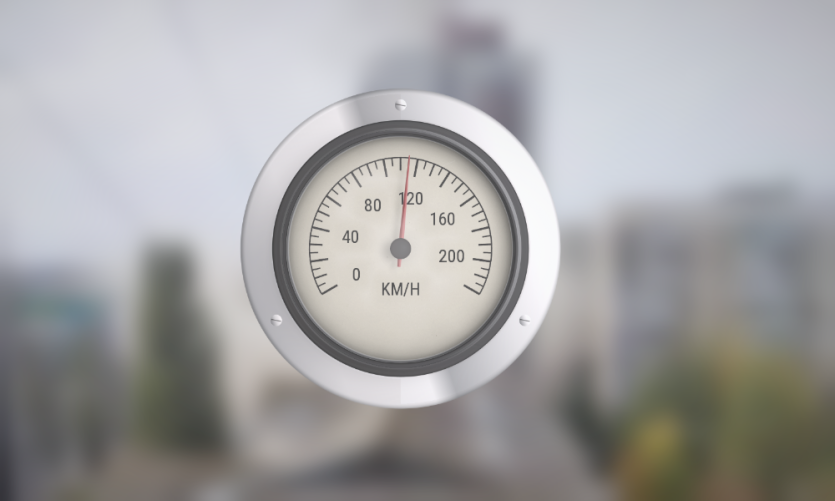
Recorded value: {"value": 115, "unit": "km/h"}
